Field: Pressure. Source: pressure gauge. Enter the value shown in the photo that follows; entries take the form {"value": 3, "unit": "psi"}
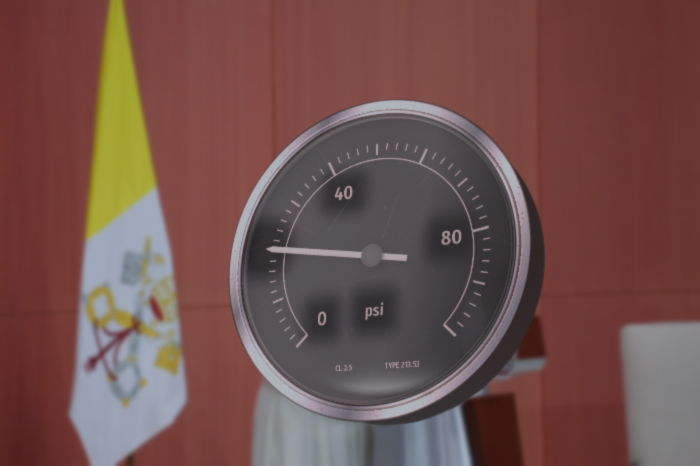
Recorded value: {"value": 20, "unit": "psi"}
